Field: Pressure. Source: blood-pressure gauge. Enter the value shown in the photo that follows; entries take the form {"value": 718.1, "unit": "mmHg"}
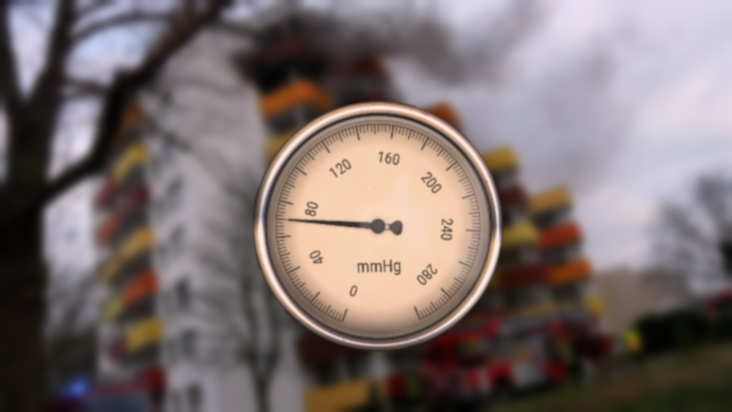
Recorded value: {"value": 70, "unit": "mmHg"}
